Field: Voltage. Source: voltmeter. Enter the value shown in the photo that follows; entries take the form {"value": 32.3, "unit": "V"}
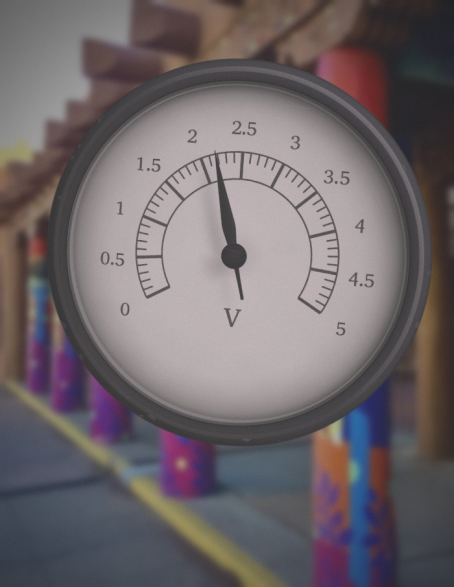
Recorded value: {"value": 2.2, "unit": "V"}
